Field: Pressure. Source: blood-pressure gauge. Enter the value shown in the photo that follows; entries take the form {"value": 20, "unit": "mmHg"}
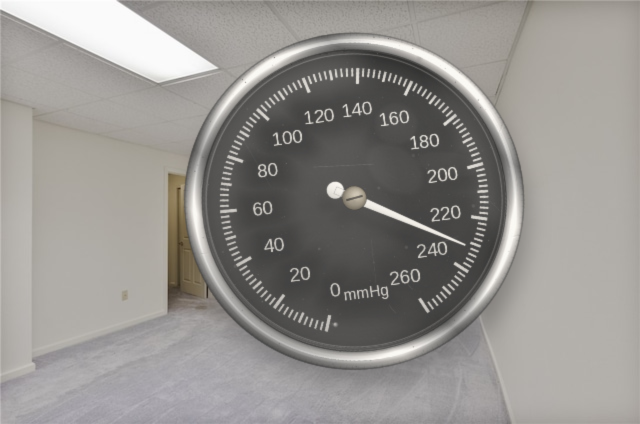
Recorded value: {"value": 232, "unit": "mmHg"}
